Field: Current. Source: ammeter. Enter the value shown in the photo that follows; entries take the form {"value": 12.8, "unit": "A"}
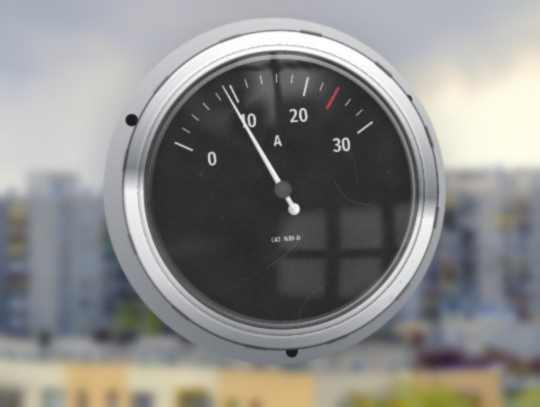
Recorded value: {"value": 9, "unit": "A"}
